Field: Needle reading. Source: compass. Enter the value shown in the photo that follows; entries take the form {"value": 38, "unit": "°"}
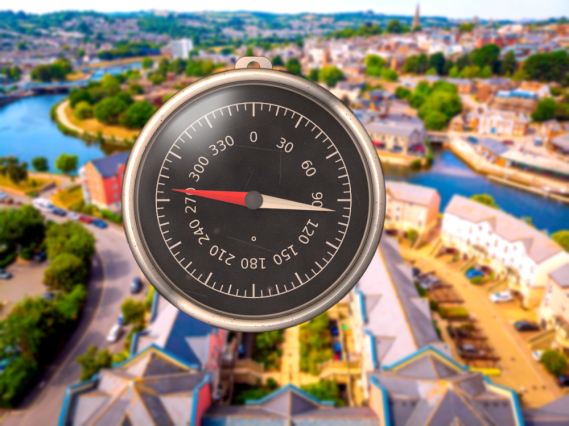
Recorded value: {"value": 277.5, "unit": "°"}
